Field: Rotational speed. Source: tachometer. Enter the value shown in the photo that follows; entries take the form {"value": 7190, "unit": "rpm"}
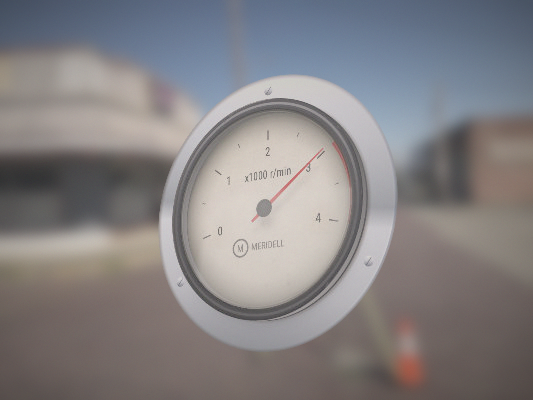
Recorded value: {"value": 3000, "unit": "rpm"}
